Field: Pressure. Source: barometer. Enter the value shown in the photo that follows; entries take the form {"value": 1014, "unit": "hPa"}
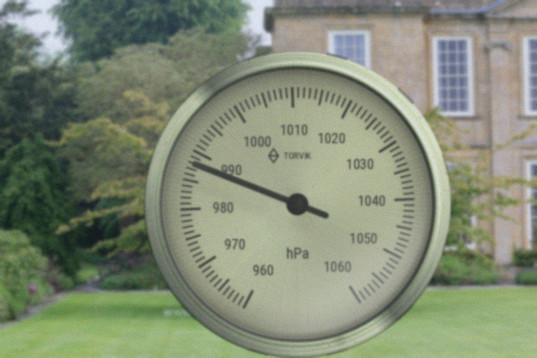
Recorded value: {"value": 988, "unit": "hPa"}
